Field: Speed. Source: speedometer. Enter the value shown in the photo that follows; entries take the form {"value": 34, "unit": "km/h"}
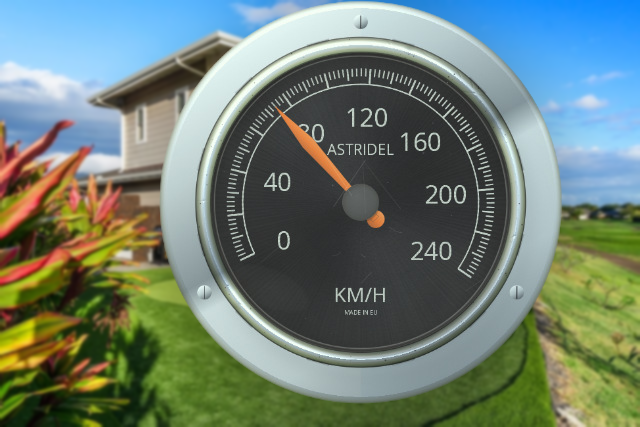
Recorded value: {"value": 74, "unit": "km/h"}
